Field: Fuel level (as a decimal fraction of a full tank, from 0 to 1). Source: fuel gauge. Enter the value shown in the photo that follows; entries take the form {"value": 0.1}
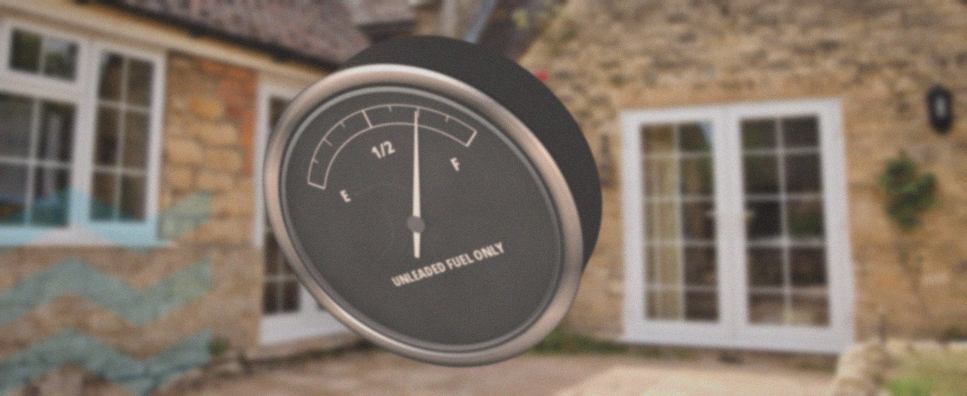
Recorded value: {"value": 0.75}
